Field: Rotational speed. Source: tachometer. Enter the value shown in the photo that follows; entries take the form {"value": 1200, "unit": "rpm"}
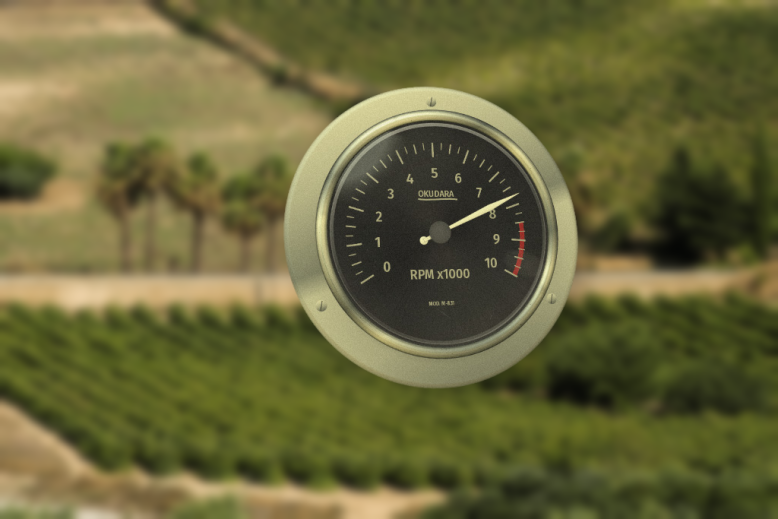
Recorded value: {"value": 7750, "unit": "rpm"}
